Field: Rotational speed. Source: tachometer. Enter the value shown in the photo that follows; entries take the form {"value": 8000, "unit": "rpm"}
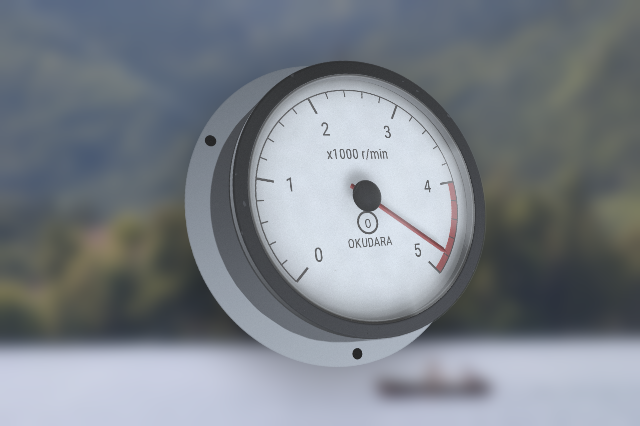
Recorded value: {"value": 4800, "unit": "rpm"}
